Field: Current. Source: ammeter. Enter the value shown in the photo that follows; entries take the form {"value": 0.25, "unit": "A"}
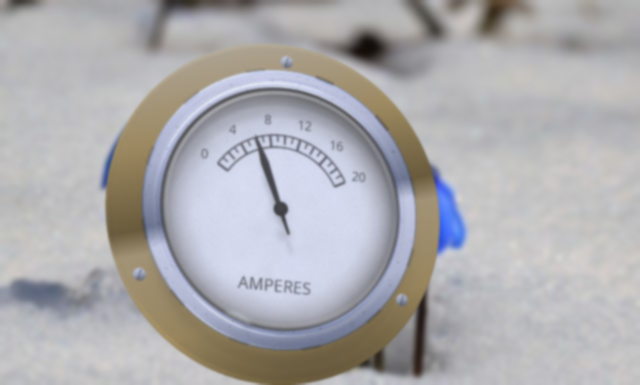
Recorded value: {"value": 6, "unit": "A"}
